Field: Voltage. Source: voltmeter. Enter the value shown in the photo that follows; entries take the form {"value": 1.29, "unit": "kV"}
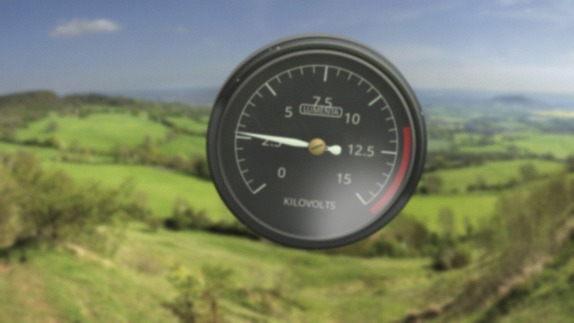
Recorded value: {"value": 2.75, "unit": "kV"}
